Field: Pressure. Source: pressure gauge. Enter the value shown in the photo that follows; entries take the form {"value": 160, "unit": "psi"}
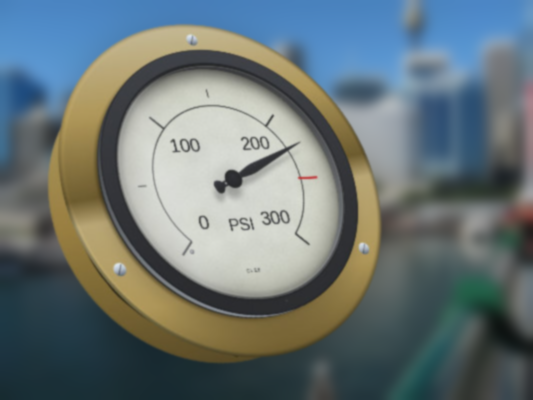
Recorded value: {"value": 225, "unit": "psi"}
